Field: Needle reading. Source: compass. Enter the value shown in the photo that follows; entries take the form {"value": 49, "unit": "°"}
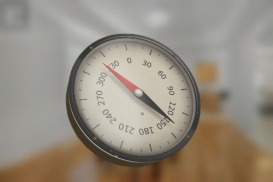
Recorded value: {"value": 320, "unit": "°"}
